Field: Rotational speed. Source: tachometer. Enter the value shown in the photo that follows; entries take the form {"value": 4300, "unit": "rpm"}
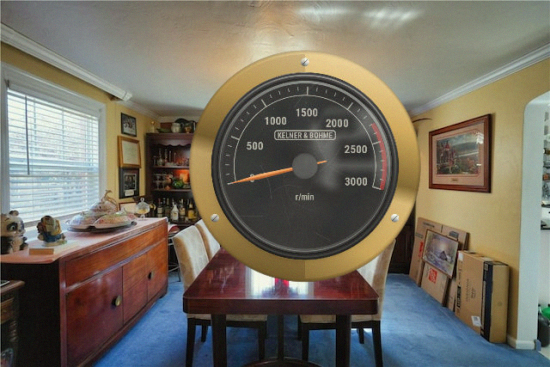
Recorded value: {"value": 0, "unit": "rpm"}
